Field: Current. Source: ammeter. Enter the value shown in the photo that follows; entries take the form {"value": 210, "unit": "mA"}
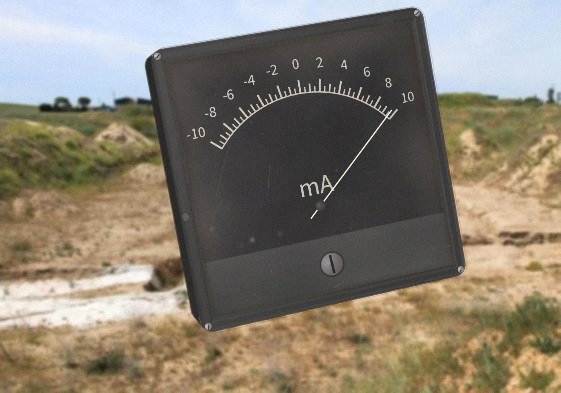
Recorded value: {"value": 9.5, "unit": "mA"}
